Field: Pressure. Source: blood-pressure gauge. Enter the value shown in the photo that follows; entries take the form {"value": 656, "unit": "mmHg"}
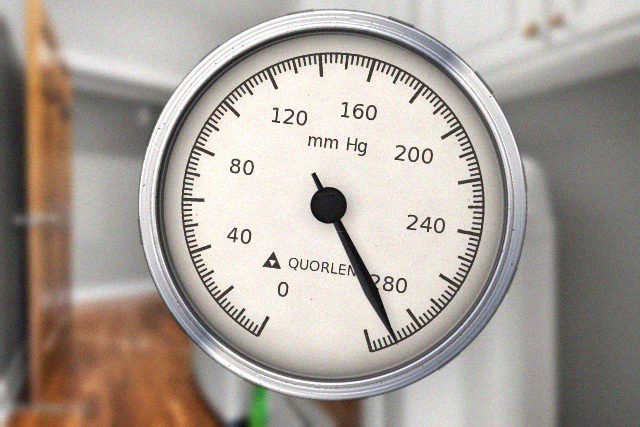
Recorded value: {"value": 290, "unit": "mmHg"}
